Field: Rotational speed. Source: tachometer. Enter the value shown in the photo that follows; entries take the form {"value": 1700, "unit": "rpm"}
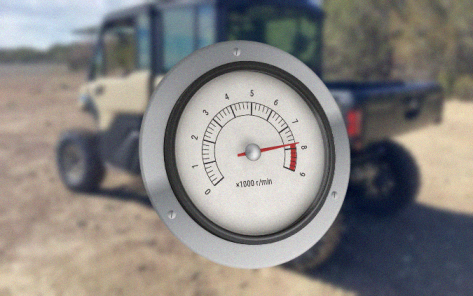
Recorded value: {"value": 7800, "unit": "rpm"}
